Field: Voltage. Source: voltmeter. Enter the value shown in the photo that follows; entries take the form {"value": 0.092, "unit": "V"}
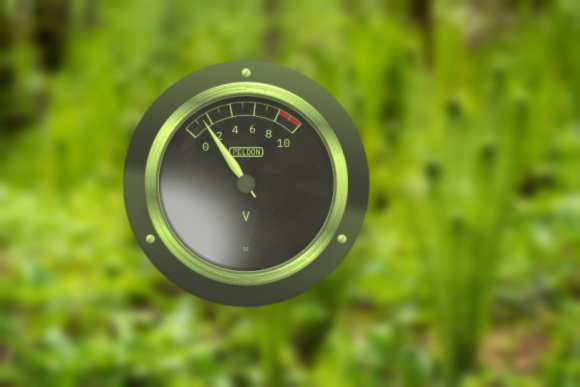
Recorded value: {"value": 1.5, "unit": "V"}
